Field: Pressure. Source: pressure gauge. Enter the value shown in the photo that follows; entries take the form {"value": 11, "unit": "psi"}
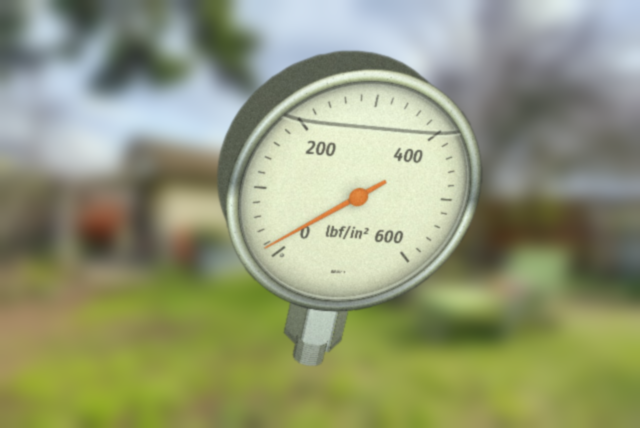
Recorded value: {"value": 20, "unit": "psi"}
